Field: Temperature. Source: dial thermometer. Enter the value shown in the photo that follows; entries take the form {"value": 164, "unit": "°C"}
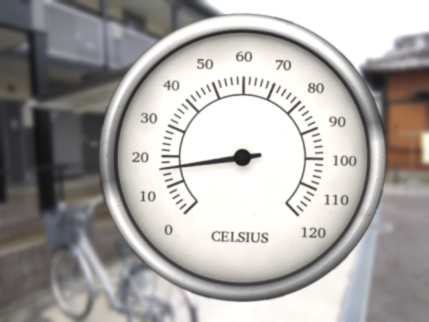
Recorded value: {"value": 16, "unit": "°C"}
